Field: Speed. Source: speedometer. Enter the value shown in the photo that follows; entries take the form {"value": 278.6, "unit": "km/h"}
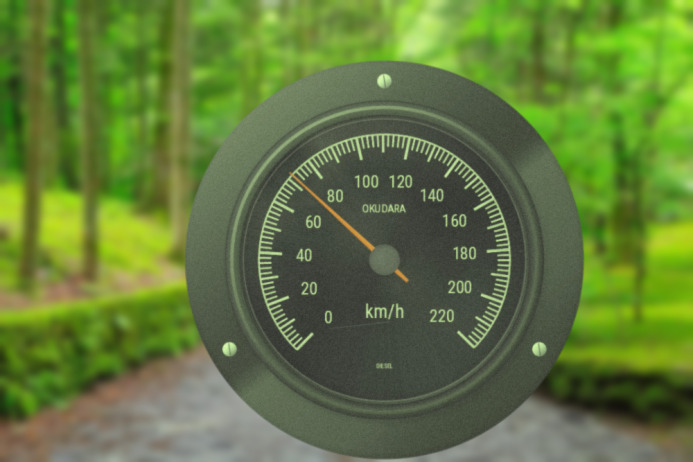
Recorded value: {"value": 72, "unit": "km/h"}
